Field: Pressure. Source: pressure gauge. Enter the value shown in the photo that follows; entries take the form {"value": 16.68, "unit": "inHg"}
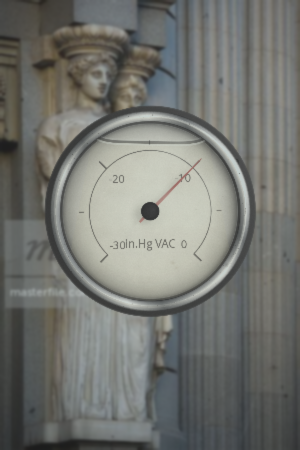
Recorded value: {"value": -10, "unit": "inHg"}
